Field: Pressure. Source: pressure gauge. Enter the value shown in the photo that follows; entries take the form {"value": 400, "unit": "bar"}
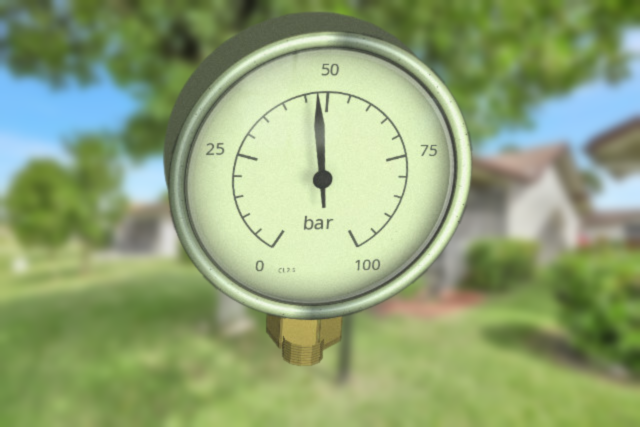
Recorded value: {"value": 47.5, "unit": "bar"}
